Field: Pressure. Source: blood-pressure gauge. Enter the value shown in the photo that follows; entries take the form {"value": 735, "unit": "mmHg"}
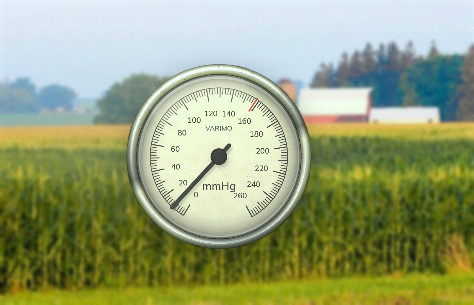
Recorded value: {"value": 10, "unit": "mmHg"}
